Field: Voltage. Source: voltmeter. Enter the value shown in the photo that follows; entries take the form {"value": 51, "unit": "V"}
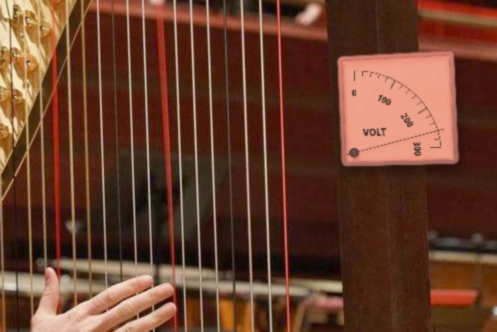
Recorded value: {"value": 260, "unit": "V"}
